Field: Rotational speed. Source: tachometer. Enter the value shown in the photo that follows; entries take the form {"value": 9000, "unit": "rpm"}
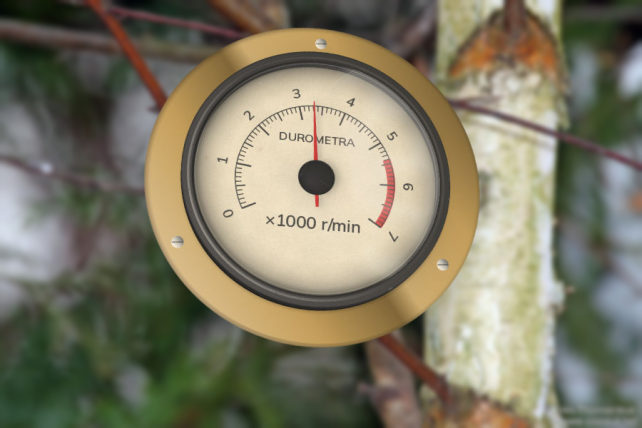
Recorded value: {"value": 3300, "unit": "rpm"}
